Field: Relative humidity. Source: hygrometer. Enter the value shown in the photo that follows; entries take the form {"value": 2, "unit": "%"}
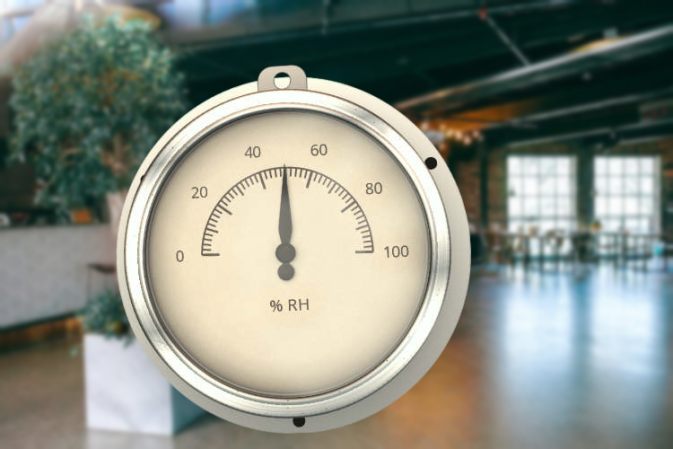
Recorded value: {"value": 50, "unit": "%"}
